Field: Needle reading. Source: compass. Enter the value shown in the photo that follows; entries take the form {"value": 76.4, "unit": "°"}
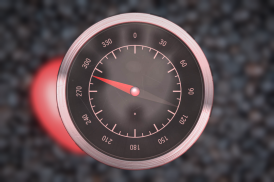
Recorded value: {"value": 290, "unit": "°"}
